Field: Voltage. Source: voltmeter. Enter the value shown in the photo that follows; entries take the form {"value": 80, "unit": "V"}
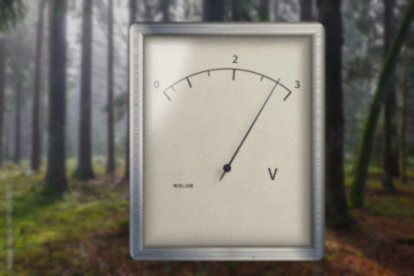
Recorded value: {"value": 2.75, "unit": "V"}
